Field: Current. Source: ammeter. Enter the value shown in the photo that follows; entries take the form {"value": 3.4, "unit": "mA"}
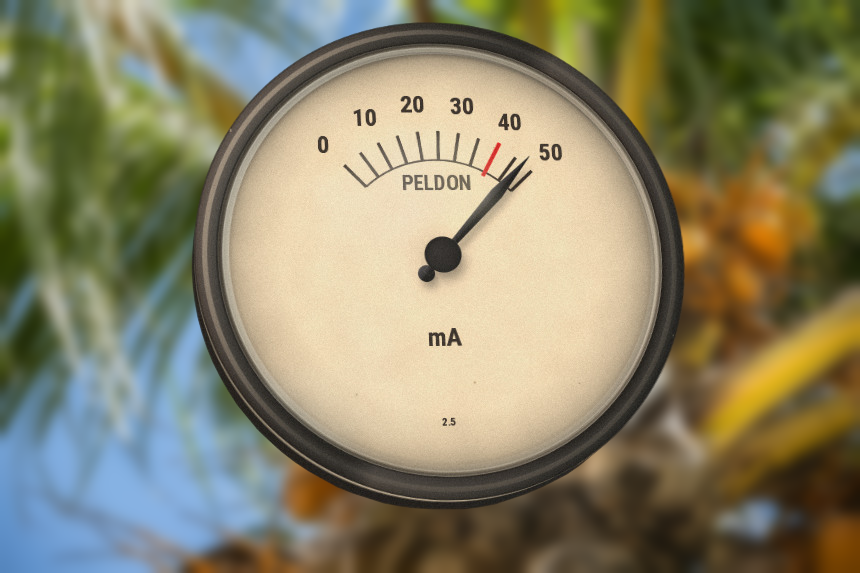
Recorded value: {"value": 47.5, "unit": "mA"}
